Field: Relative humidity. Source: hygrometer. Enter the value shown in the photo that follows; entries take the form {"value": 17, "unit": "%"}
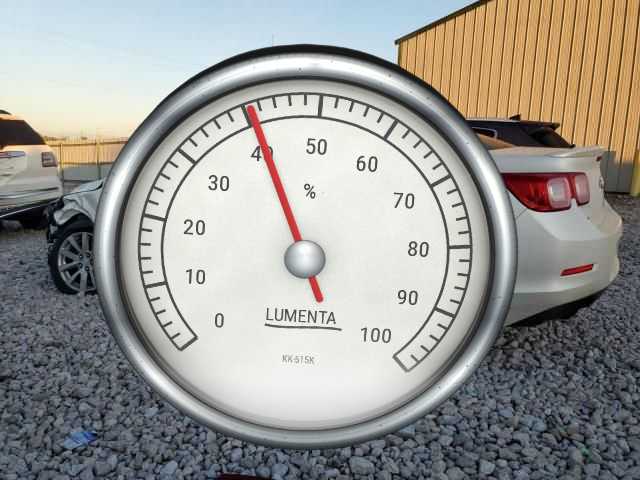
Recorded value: {"value": 41, "unit": "%"}
